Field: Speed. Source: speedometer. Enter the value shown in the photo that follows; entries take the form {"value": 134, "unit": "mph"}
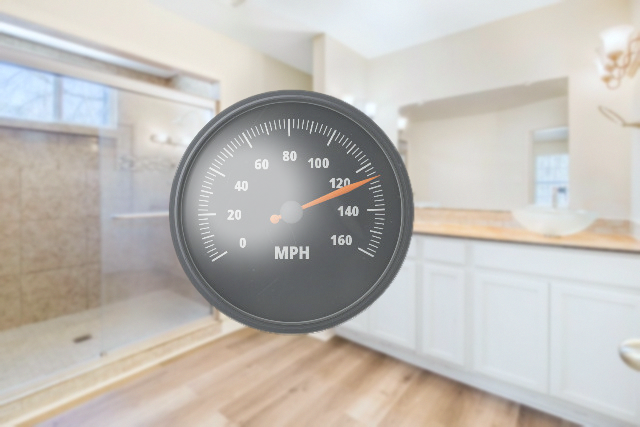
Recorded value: {"value": 126, "unit": "mph"}
